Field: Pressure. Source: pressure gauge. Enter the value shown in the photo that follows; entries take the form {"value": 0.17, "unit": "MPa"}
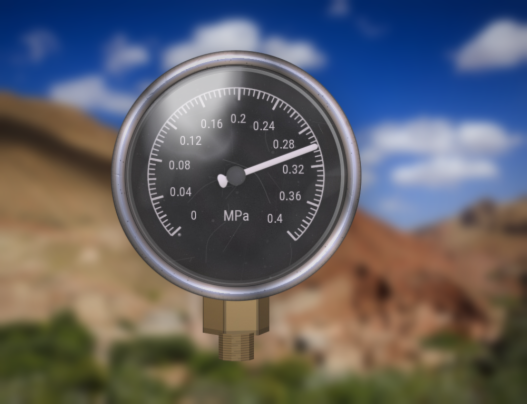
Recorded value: {"value": 0.3, "unit": "MPa"}
